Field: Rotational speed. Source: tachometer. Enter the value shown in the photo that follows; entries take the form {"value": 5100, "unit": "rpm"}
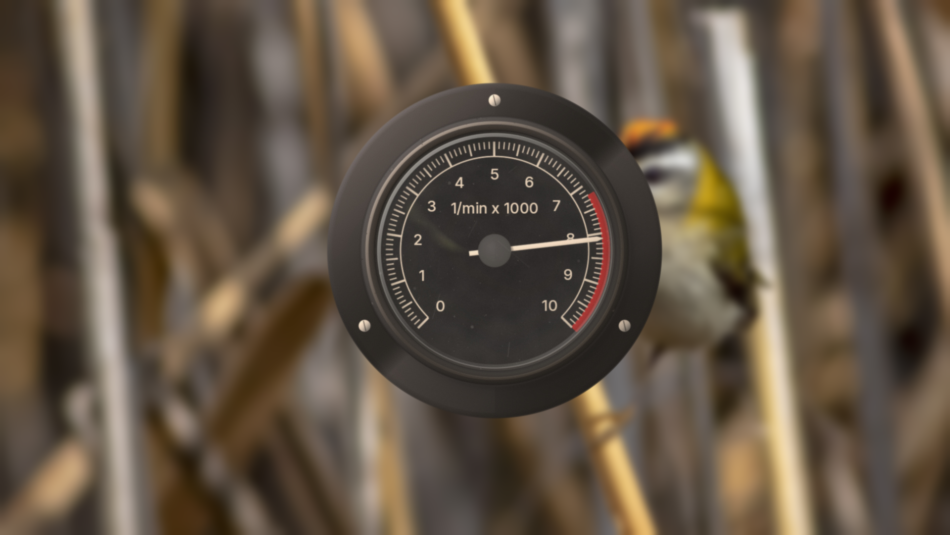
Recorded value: {"value": 8100, "unit": "rpm"}
